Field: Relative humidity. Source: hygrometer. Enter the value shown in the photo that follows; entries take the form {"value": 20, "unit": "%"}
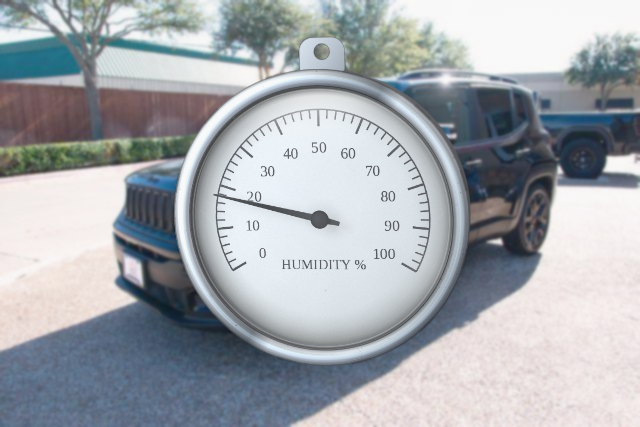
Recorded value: {"value": 18, "unit": "%"}
